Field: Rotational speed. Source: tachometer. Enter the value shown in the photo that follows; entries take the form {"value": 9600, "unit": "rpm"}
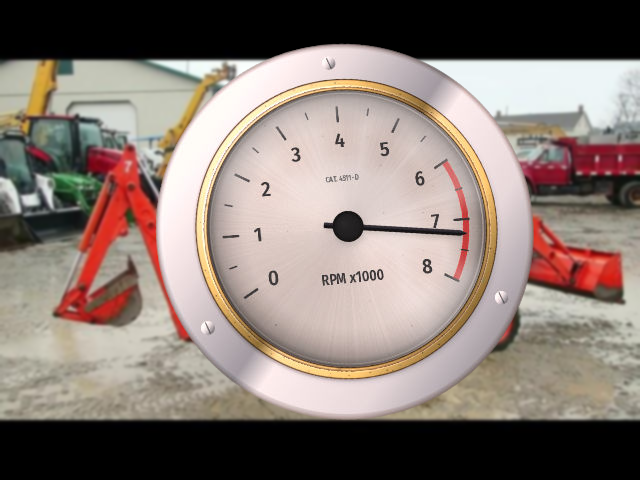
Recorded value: {"value": 7250, "unit": "rpm"}
